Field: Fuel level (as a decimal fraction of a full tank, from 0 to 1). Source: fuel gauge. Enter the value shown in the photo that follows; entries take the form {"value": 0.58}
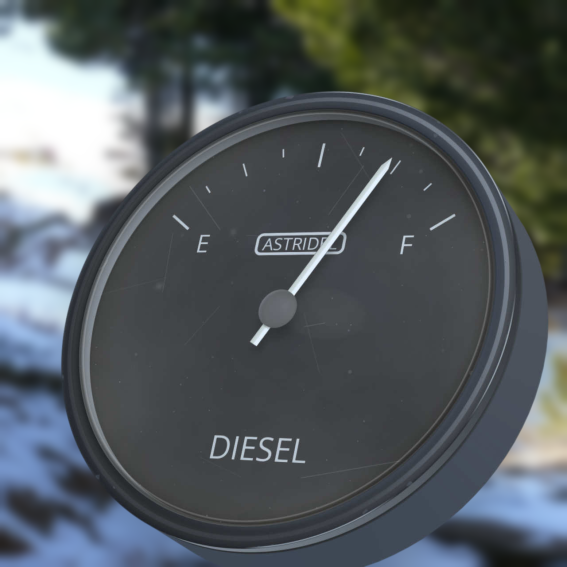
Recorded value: {"value": 0.75}
